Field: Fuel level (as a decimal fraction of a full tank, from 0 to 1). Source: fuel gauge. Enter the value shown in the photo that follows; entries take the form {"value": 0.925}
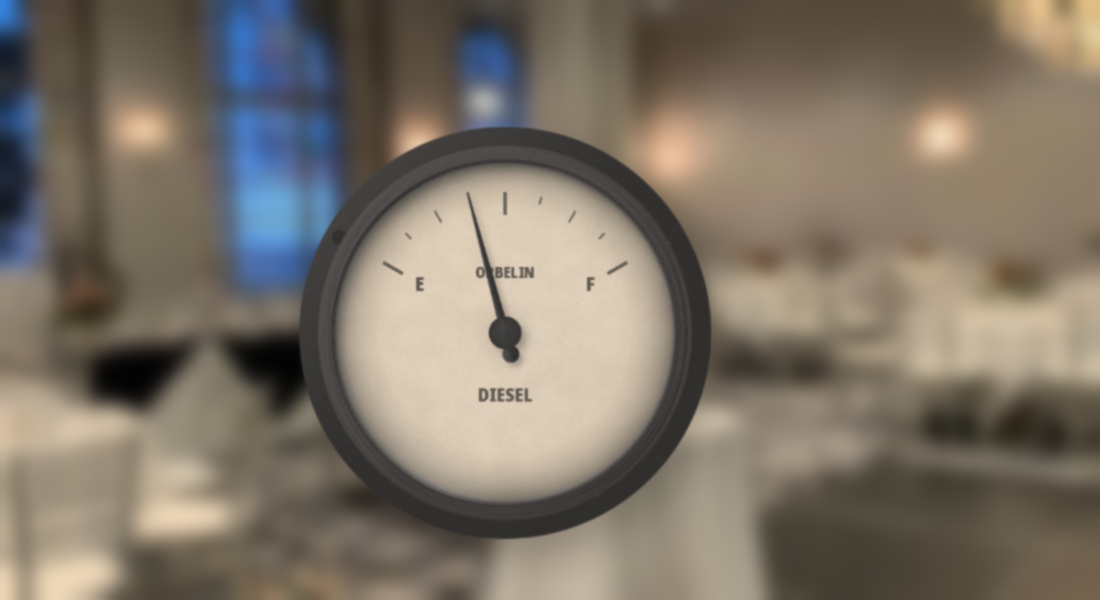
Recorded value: {"value": 0.375}
